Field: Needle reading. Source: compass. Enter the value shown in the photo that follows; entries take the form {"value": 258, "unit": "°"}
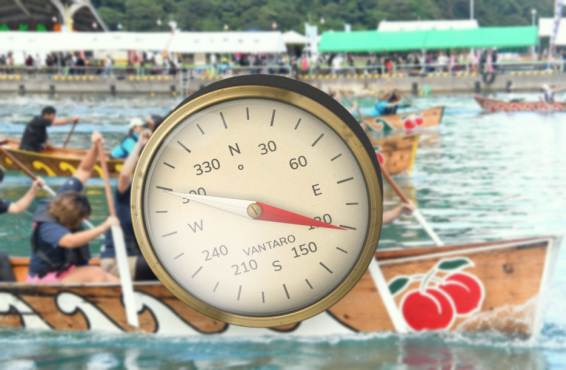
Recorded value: {"value": 120, "unit": "°"}
